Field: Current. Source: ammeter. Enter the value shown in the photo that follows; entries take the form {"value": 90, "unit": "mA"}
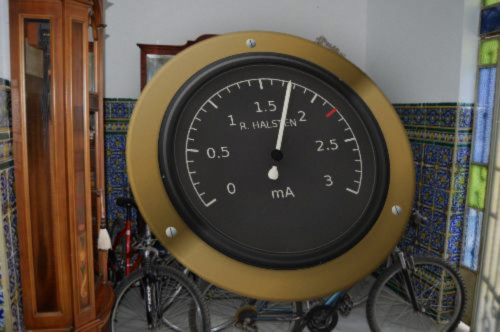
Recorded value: {"value": 1.75, "unit": "mA"}
